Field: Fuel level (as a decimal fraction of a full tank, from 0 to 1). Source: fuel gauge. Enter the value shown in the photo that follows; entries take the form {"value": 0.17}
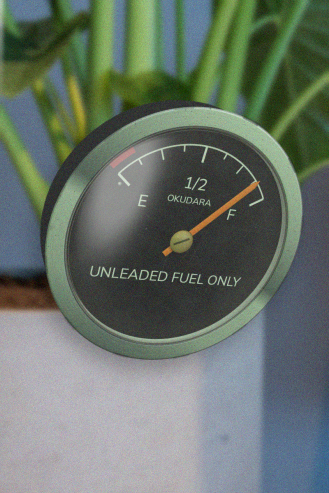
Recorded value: {"value": 0.875}
